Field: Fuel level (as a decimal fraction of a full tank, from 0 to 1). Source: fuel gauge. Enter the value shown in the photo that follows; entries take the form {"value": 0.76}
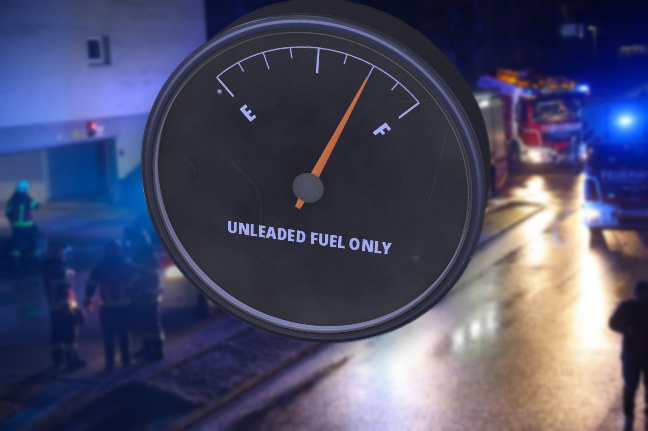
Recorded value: {"value": 0.75}
